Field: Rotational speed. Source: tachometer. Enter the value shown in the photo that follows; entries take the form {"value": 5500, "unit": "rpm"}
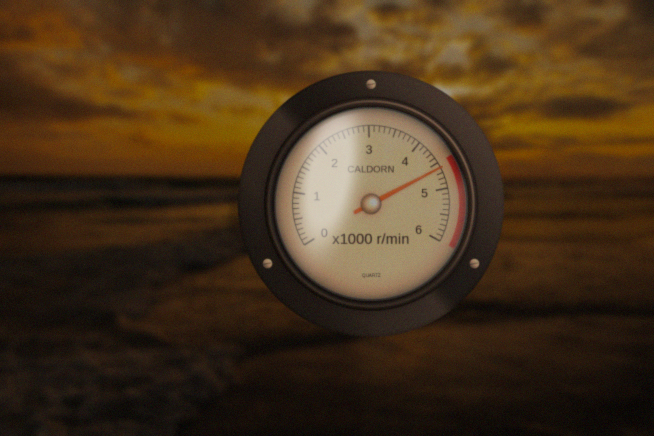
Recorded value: {"value": 4600, "unit": "rpm"}
